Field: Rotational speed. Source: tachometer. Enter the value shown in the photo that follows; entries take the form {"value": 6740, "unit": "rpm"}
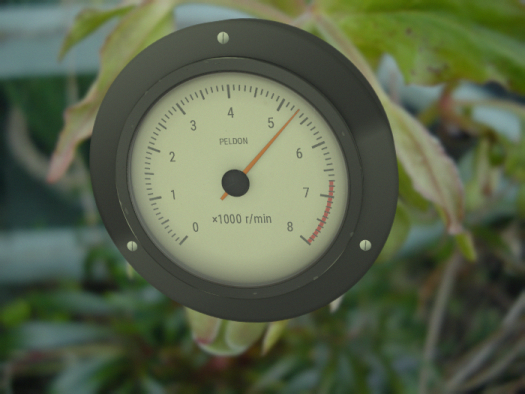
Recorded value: {"value": 5300, "unit": "rpm"}
